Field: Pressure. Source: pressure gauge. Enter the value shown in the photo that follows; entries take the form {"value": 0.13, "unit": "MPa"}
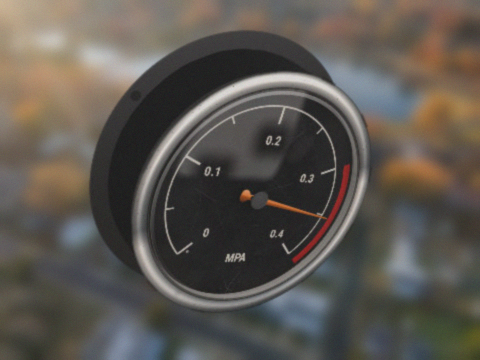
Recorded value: {"value": 0.35, "unit": "MPa"}
